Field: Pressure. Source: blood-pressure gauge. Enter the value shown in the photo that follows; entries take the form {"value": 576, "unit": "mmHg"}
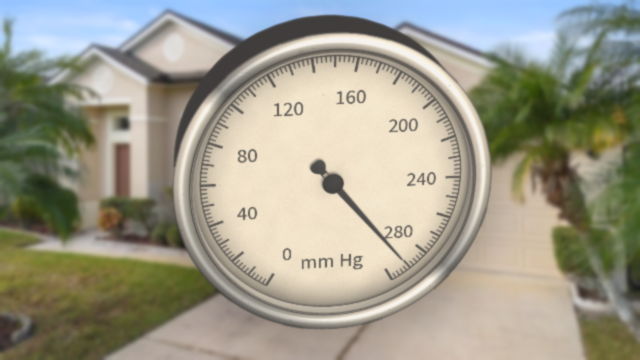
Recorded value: {"value": 290, "unit": "mmHg"}
